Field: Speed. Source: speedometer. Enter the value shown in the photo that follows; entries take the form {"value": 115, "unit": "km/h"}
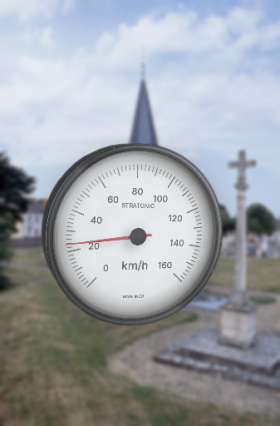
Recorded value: {"value": 24, "unit": "km/h"}
